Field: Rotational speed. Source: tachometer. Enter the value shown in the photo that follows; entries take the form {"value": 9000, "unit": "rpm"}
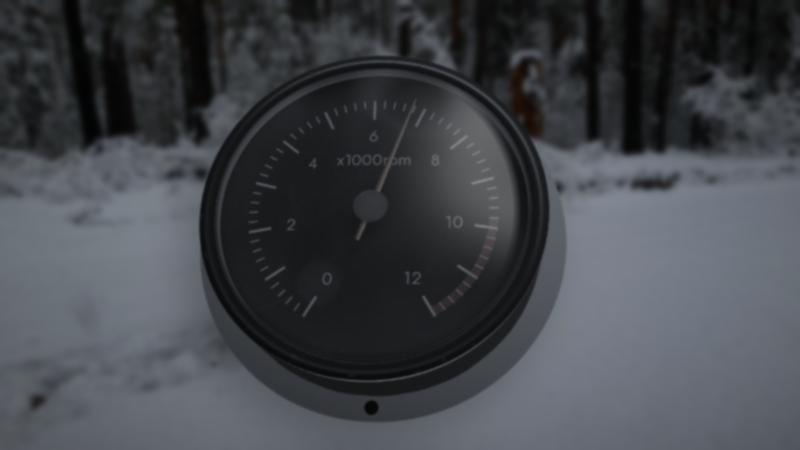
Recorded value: {"value": 6800, "unit": "rpm"}
